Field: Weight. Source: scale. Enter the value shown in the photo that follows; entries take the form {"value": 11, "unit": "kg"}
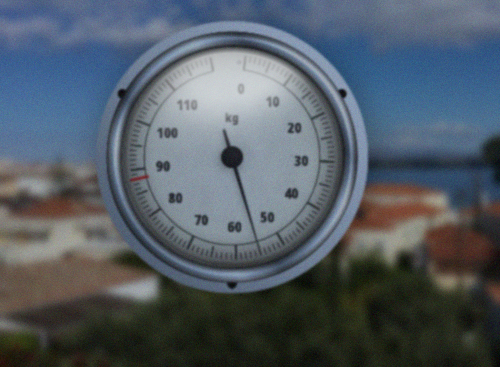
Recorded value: {"value": 55, "unit": "kg"}
